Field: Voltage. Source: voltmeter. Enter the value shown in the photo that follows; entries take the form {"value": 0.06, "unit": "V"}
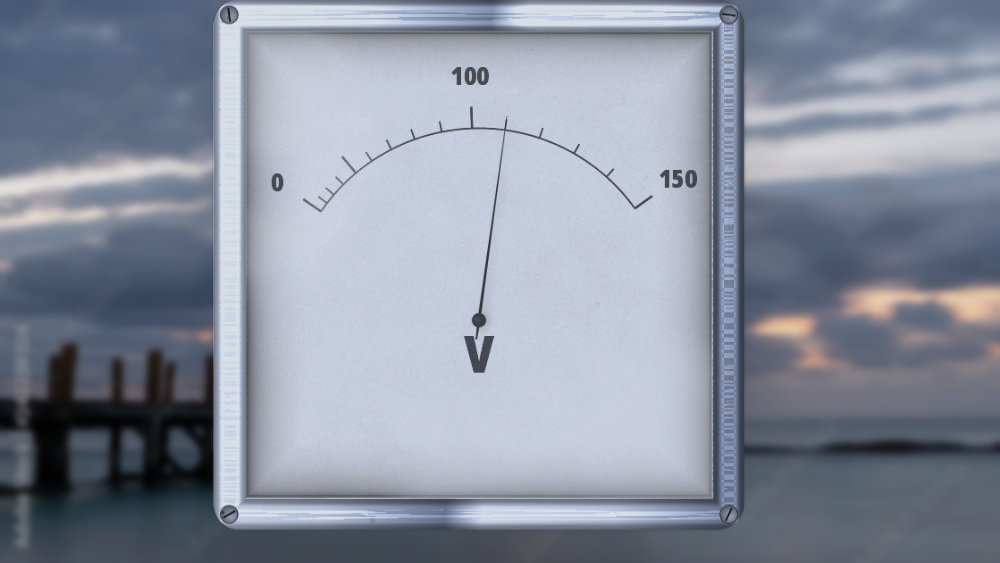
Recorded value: {"value": 110, "unit": "V"}
